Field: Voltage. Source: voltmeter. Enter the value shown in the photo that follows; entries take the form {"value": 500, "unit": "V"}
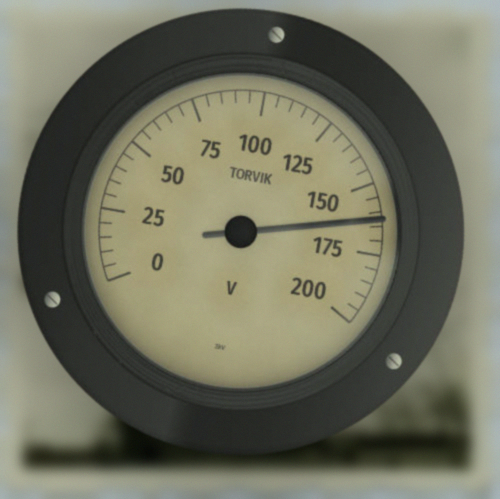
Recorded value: {"value": 162.5, "unit": "V"}
